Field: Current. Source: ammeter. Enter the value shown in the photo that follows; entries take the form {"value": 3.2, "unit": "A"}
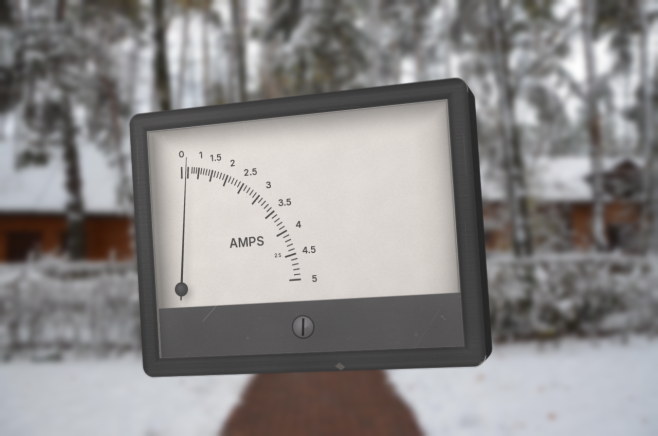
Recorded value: {"value": 0.5, "unit": "A"}
